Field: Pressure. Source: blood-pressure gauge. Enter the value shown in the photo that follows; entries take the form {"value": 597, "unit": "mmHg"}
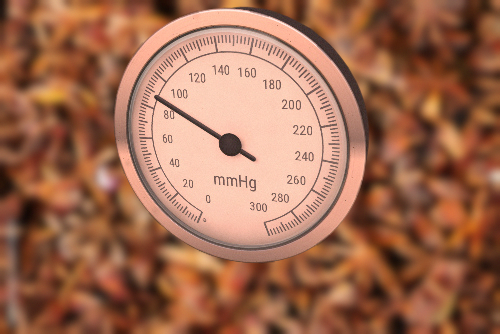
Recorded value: {"value": 90, "unit": "mmHg"}
